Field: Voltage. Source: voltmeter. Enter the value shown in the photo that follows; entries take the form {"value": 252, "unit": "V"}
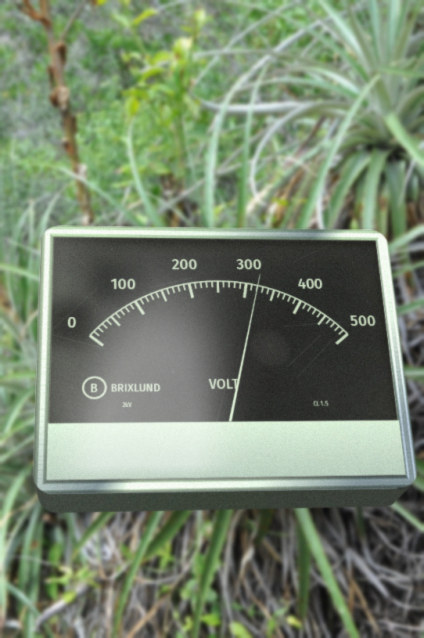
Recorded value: {"value": 320, "unit": "V"}
